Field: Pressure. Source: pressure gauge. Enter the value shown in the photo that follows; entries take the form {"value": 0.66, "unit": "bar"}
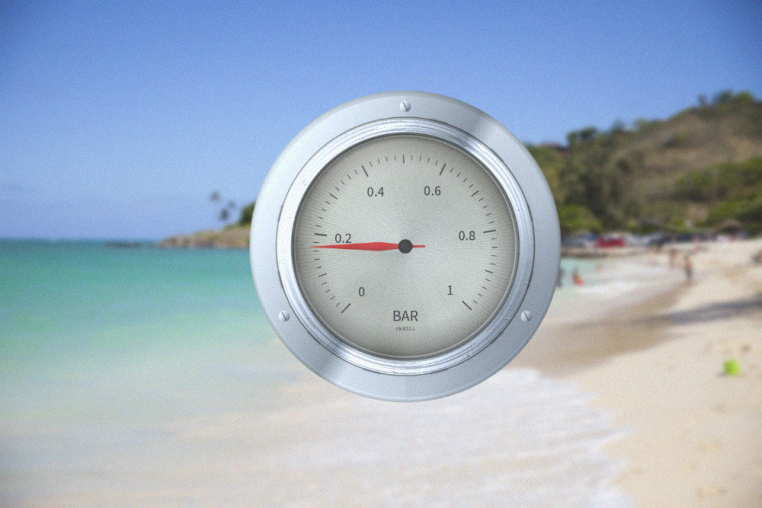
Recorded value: {"value": 0.17, "unit": "bar"}
